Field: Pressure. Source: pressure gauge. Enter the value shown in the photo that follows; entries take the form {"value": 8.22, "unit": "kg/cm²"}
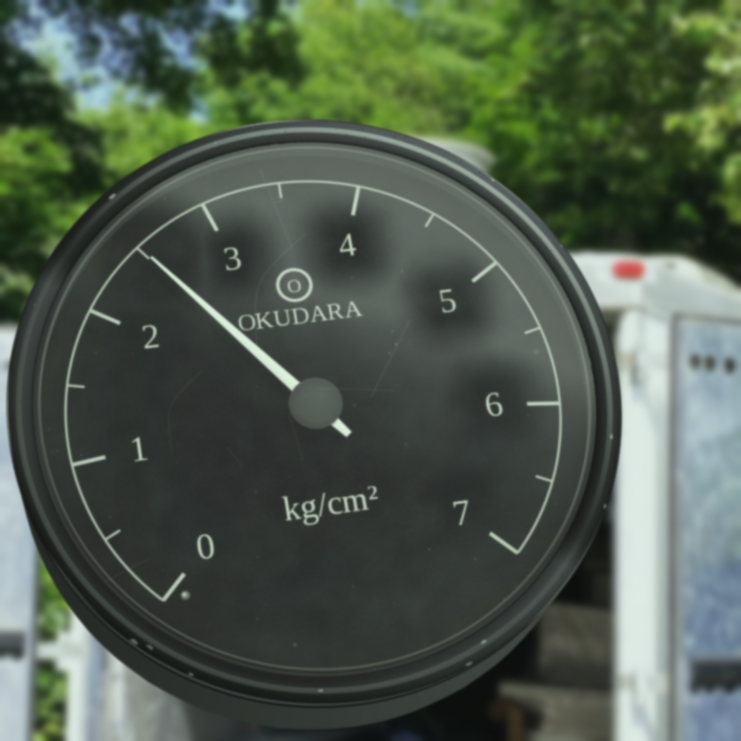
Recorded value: {"value": 2.5, "unit": "kg/cm²"}
